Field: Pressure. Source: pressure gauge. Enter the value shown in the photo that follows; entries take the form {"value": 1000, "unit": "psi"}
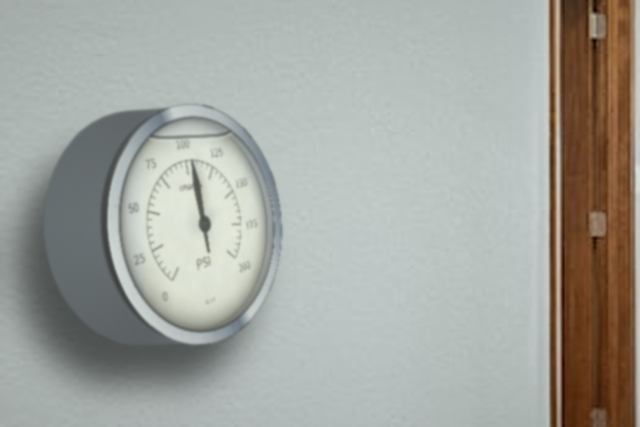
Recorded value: {"value": 100, "unit": "psi"}
